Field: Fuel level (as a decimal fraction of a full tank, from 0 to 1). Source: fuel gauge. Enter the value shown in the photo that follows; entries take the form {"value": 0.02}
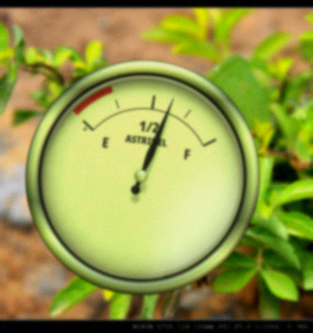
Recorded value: {"value": 0.625}
